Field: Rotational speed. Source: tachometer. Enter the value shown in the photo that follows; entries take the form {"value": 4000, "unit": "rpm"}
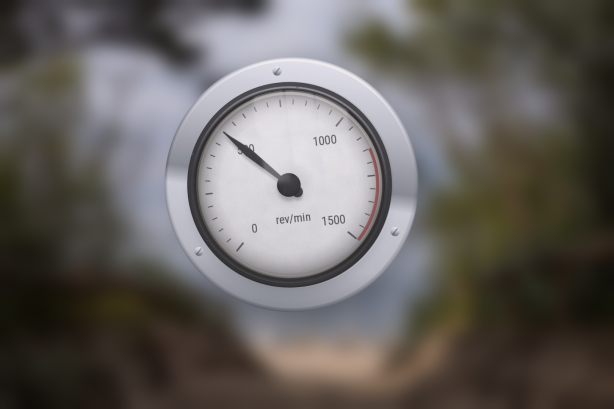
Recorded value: {"value": 500, "unit": "rpm"}
